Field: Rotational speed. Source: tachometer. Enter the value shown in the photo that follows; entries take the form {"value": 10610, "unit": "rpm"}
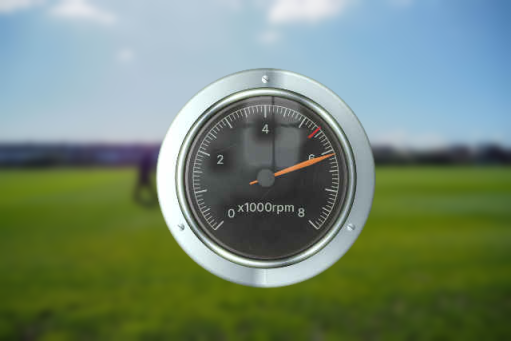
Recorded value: {"value": 6100, "unit": "rpm"}
